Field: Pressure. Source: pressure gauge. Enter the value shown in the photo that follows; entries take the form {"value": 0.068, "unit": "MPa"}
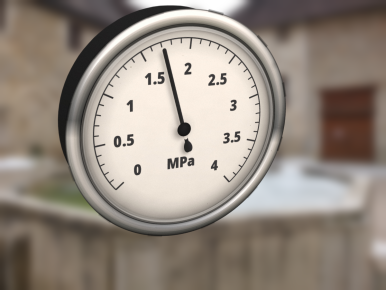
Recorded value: {"value": 1.7, "unit": "MPa"}
